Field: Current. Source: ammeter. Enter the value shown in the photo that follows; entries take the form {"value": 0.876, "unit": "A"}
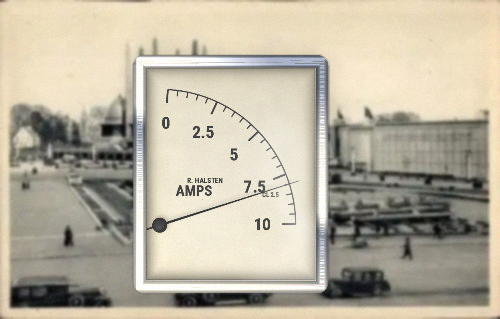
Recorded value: {"value": 8, "unit": "A"}
